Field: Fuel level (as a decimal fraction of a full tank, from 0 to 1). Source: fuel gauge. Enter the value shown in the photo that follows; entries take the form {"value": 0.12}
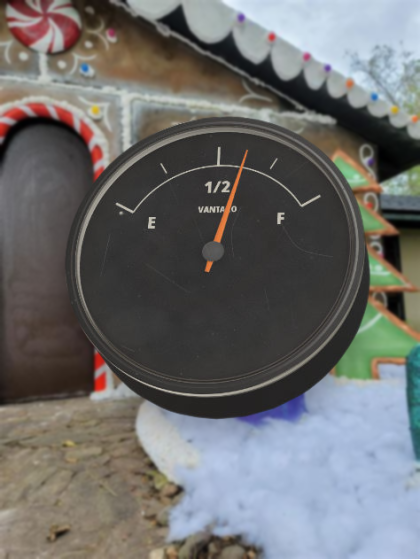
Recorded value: {"value": 0.625}
